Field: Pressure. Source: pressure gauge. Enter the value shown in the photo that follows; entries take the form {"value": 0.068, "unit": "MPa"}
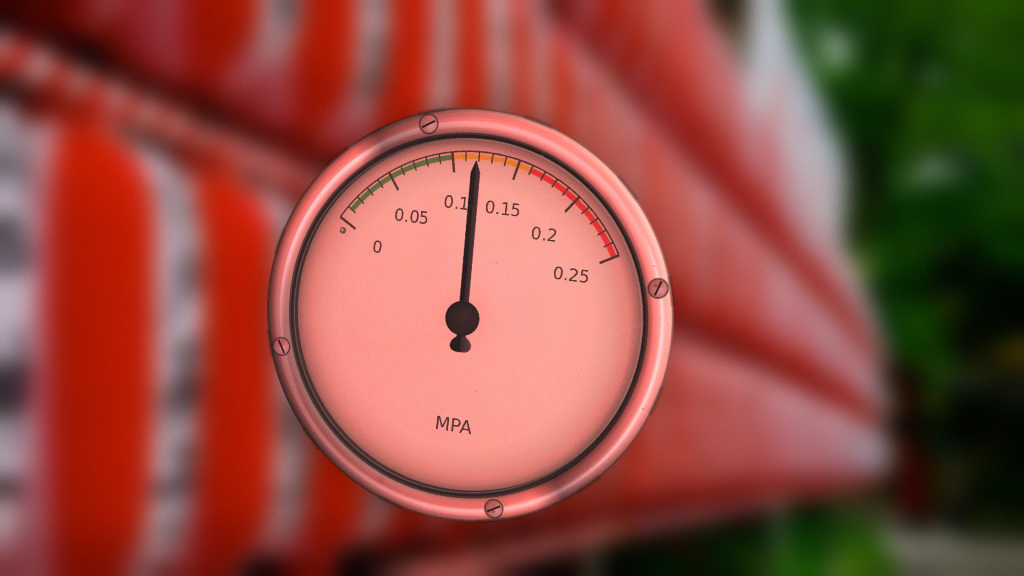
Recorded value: {"value": 0.12, "unit": "MPa"}
